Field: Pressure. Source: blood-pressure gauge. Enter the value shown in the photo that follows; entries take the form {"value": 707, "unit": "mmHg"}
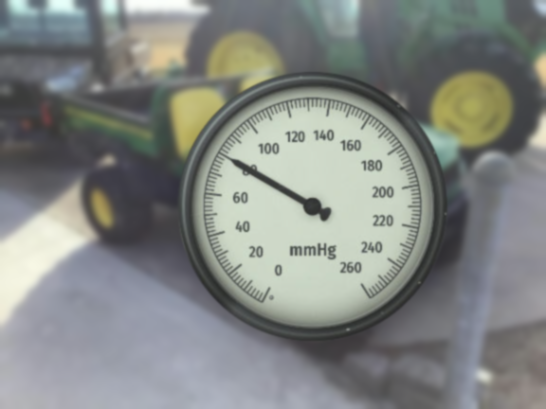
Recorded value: {"value": 80, "unit": "mmHg"}
